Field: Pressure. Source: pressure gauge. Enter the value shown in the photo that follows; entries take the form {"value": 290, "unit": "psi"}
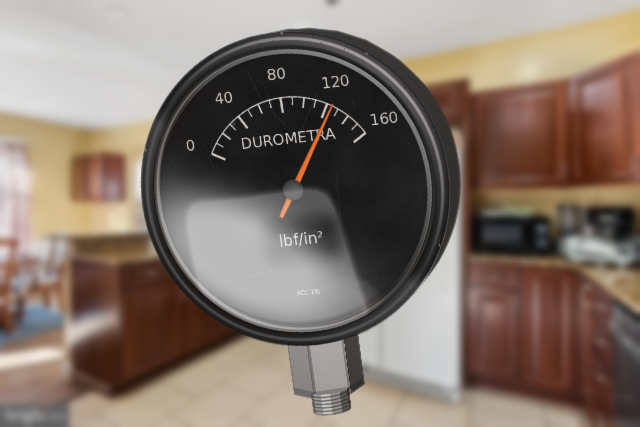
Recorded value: {"value": 125, "unit": "psi"}
